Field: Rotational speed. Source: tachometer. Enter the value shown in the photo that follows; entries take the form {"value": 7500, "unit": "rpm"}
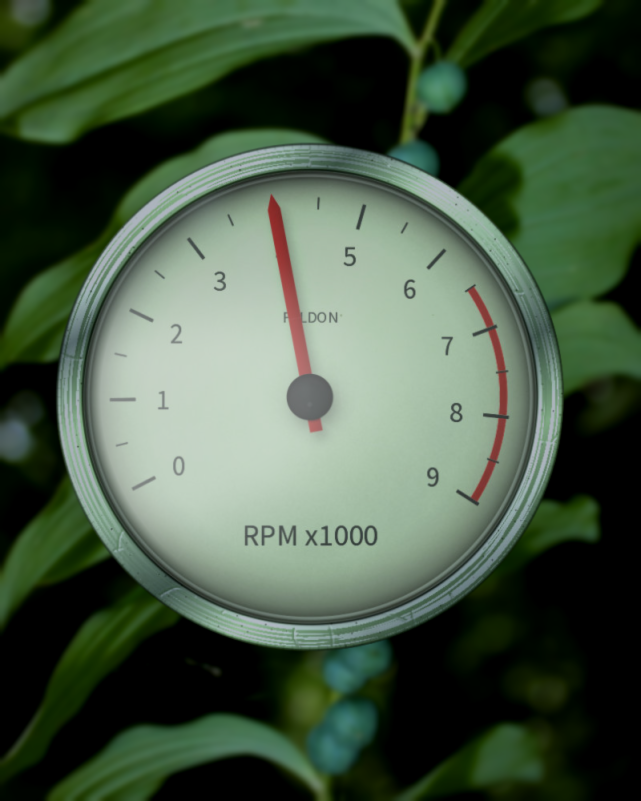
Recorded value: {"value": 4000, "unit": "rpm"}
